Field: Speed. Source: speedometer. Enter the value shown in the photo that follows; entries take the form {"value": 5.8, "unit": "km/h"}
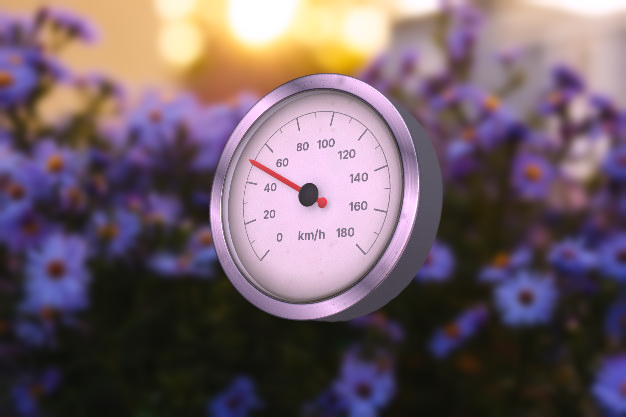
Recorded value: {"value": 50, "unit": "km/h"}
